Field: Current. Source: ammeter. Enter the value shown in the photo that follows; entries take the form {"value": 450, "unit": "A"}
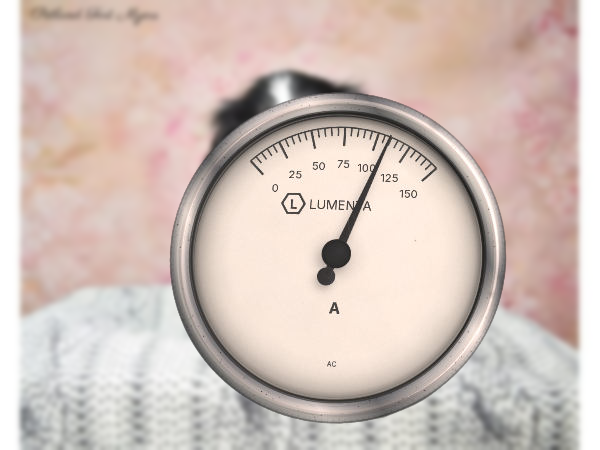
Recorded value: {"value": 110, "unit": "A"}
